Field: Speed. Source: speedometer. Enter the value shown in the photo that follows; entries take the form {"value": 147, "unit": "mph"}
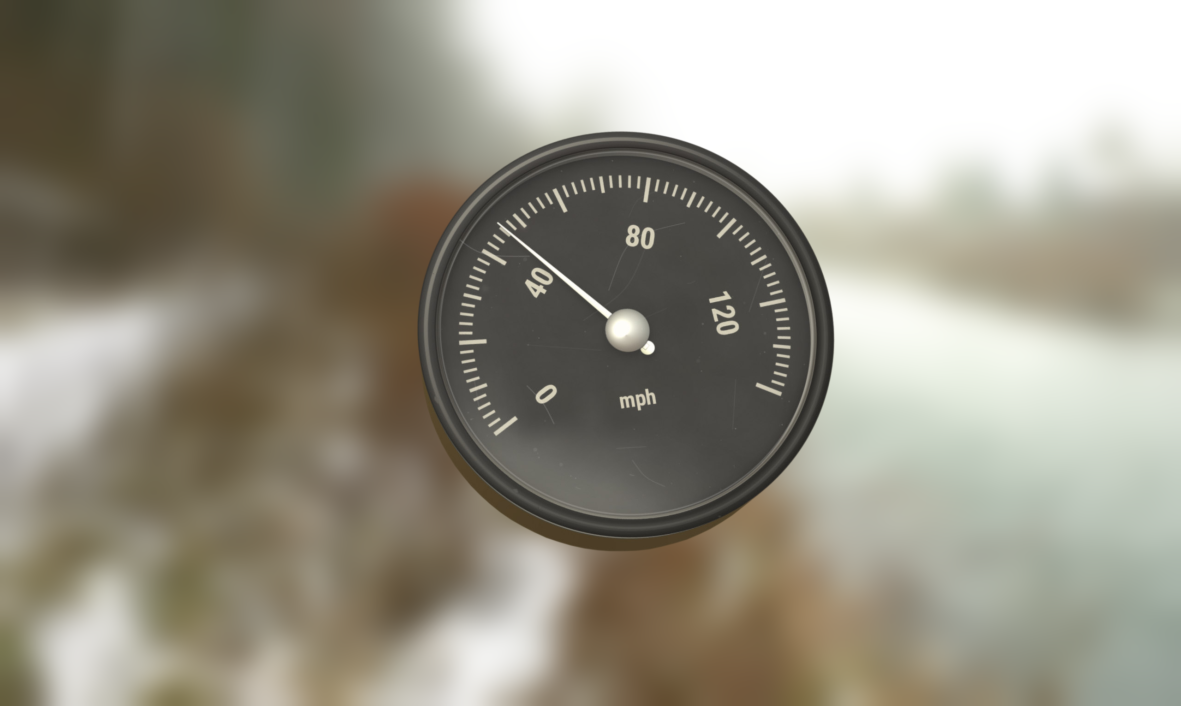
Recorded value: {"value": 46, "unit": "mph"}
